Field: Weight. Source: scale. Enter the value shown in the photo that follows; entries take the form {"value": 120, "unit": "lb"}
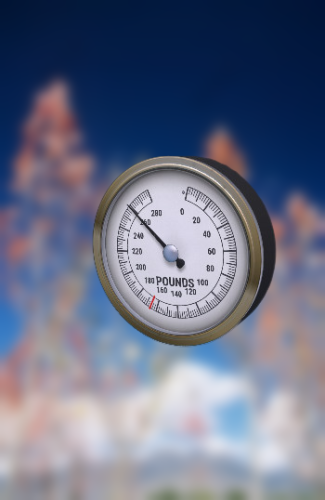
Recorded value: {"value": 260, "unit": "lb"}
